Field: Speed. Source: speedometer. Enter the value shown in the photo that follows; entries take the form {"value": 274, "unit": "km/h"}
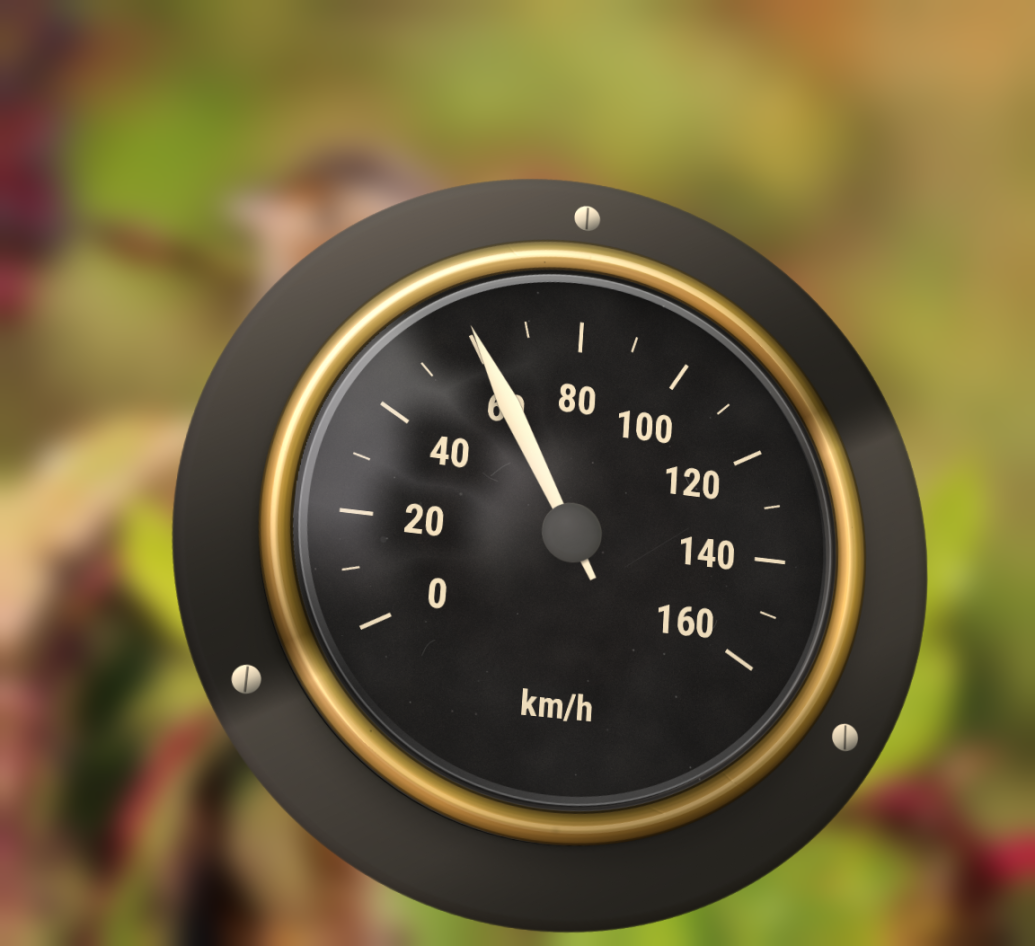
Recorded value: {"value": 60, "unit": "km/h"}
